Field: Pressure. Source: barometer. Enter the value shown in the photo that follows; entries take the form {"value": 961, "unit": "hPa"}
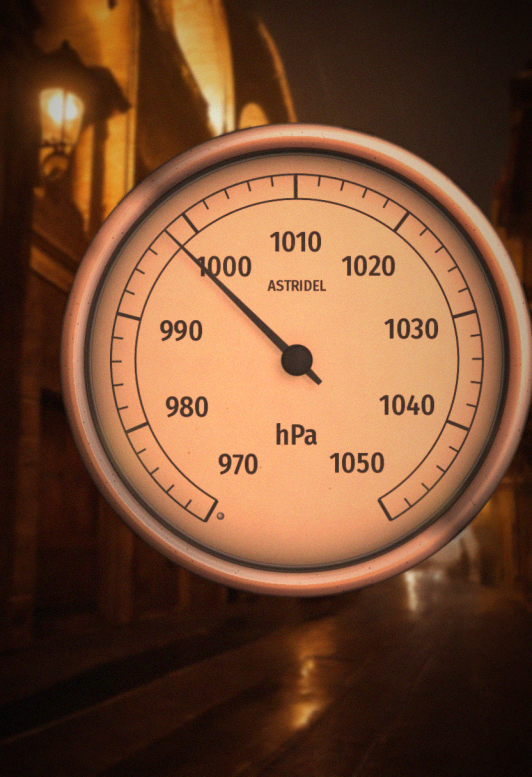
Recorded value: {"value": 998, "unit": "hPa"}
